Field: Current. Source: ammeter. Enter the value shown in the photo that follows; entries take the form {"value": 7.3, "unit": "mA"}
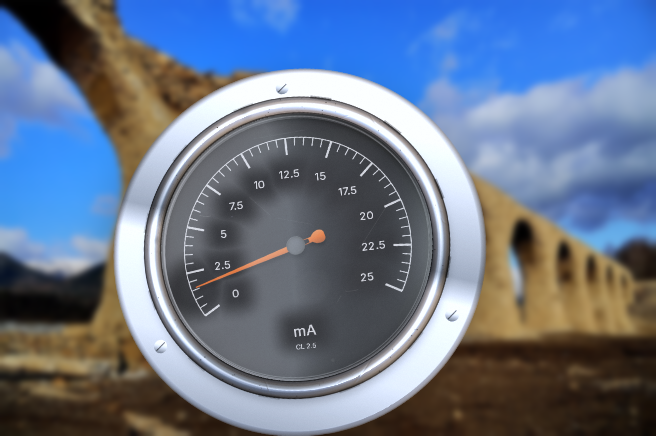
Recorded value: {"value": 1.5, "unit": "mA"}
